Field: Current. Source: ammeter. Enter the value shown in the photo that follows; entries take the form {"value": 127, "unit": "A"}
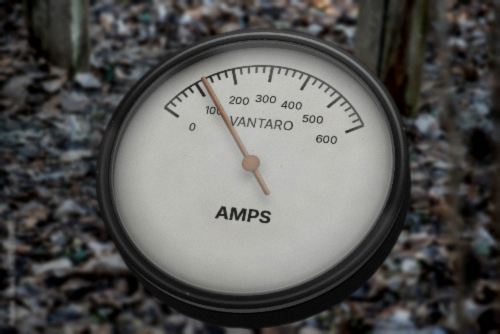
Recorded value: {"value": 120, "unit": "A"}
